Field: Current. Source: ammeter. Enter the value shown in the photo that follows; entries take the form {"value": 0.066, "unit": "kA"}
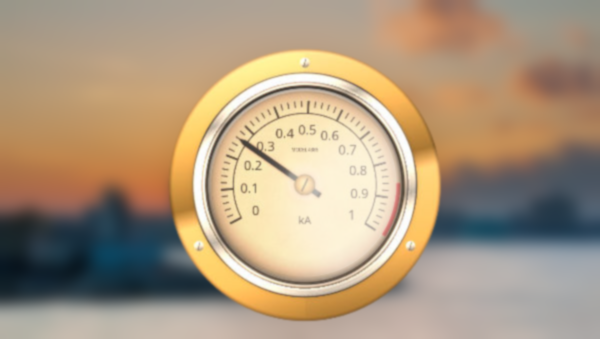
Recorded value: {"value": 0.26, "unit": "kA"}
